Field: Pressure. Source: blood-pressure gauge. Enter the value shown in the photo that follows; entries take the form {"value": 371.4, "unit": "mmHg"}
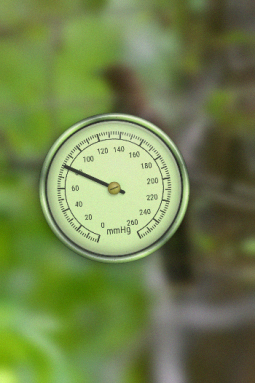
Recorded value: {"value": 80, "unit": "mmHg"}
